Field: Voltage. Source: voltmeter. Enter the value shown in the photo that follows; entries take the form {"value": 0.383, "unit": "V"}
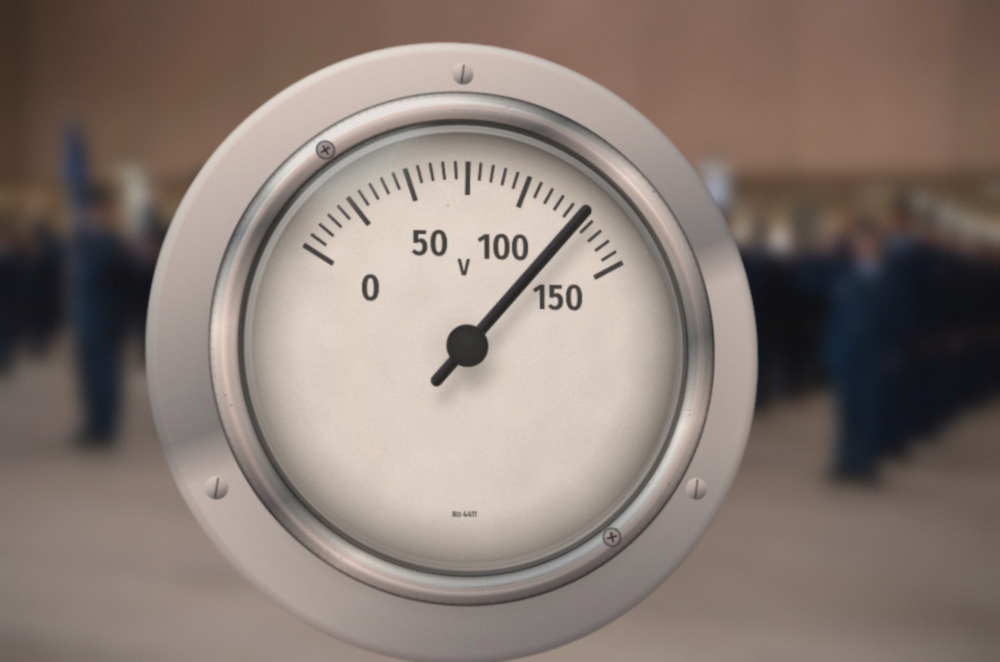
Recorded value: {"value": 125, "unit": "V"}
